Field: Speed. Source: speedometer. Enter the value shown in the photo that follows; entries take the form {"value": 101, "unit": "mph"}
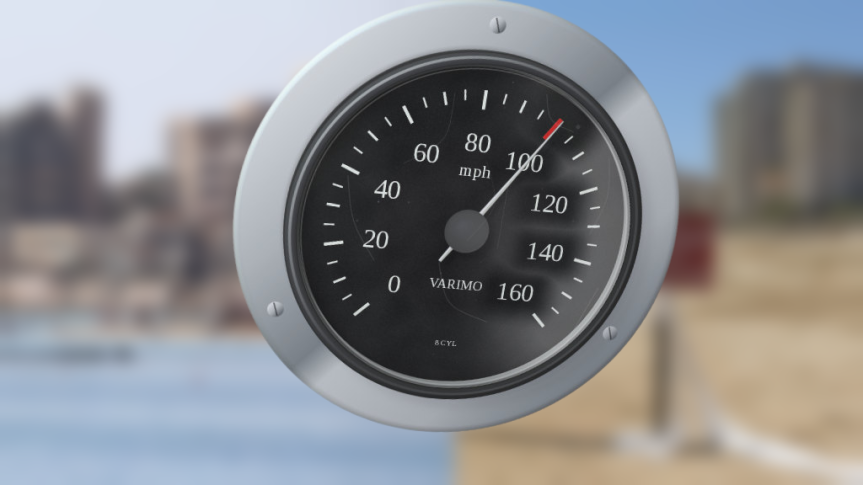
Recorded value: {"value": 100, "unit": "mph"}
